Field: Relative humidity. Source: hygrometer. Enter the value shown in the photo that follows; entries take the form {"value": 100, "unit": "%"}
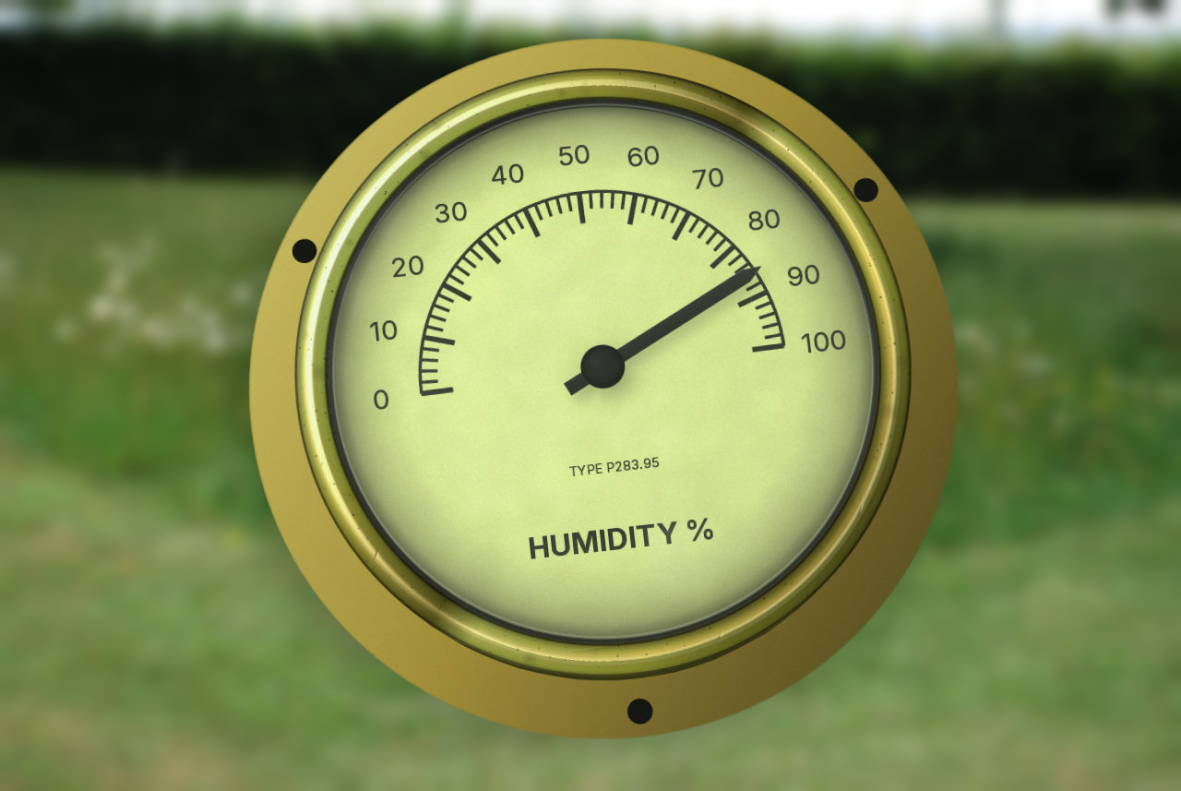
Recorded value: {"value": 86, "unit": "%"}
